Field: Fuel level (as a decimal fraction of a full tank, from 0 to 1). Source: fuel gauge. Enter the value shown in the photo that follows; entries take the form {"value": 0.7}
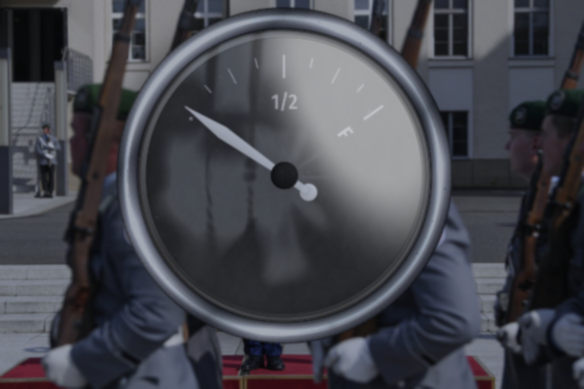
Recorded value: {"value": 0}
